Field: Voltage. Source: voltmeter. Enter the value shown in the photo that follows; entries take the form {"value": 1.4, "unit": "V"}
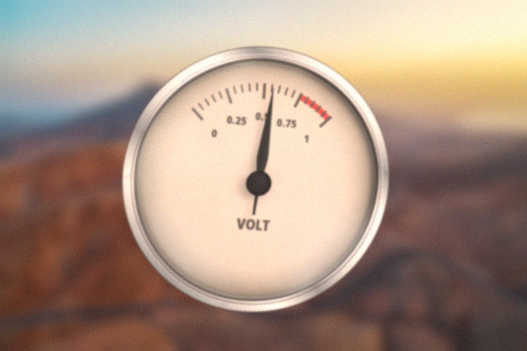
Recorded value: {"value": 0.55, "unit": "V"}
